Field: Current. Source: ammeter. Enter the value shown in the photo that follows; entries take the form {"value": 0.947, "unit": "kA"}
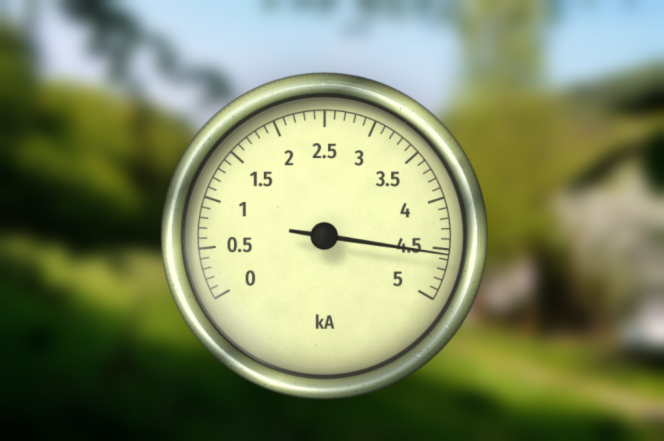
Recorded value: {"value": 4.55, "unit": "kA"}
